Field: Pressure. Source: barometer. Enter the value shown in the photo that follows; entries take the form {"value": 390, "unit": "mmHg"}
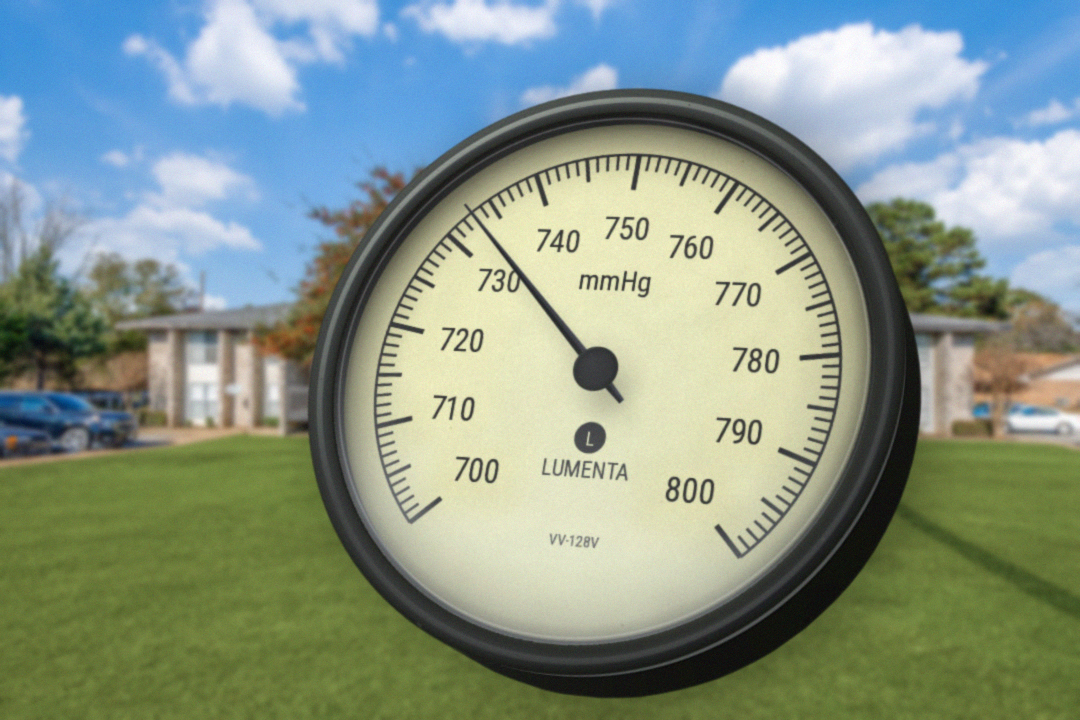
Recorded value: {"value": 733, "unit": "mmHg"}
